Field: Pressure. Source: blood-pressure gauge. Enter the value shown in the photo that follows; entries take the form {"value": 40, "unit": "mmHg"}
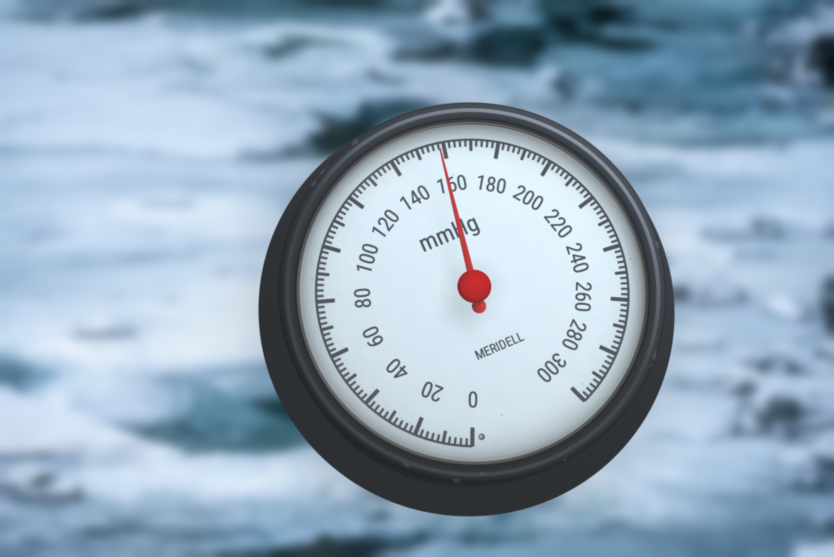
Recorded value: {"value": 158, "unit": "mmHg"}
